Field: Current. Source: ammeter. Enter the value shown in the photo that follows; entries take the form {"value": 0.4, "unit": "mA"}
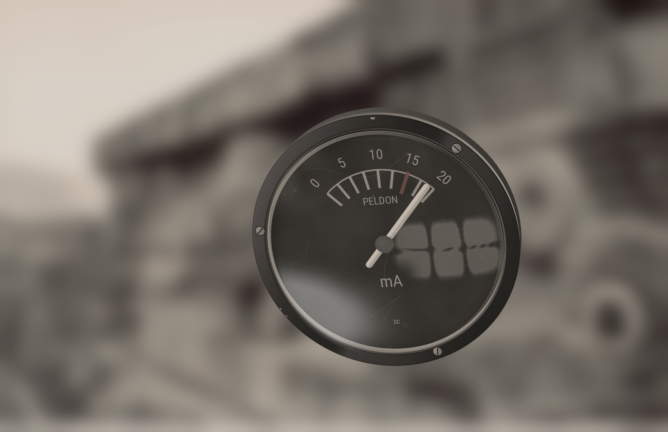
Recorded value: {"value": 18.75, "unit": "mA"}
